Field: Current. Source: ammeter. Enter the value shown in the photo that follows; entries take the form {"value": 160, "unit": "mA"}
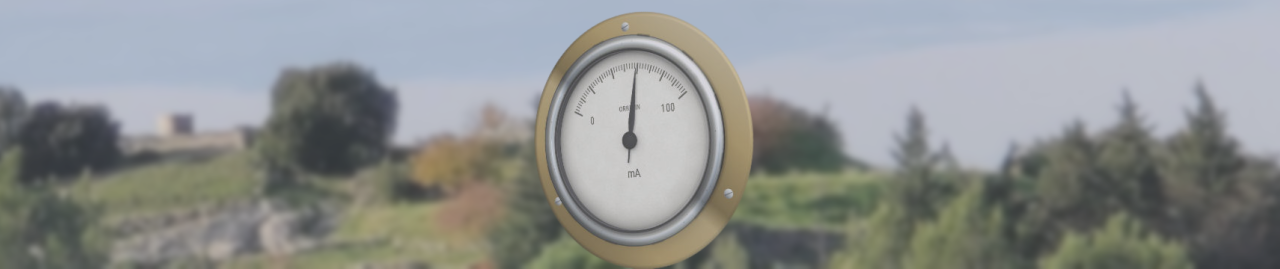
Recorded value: {"value": 60, "unit": "mA"}
